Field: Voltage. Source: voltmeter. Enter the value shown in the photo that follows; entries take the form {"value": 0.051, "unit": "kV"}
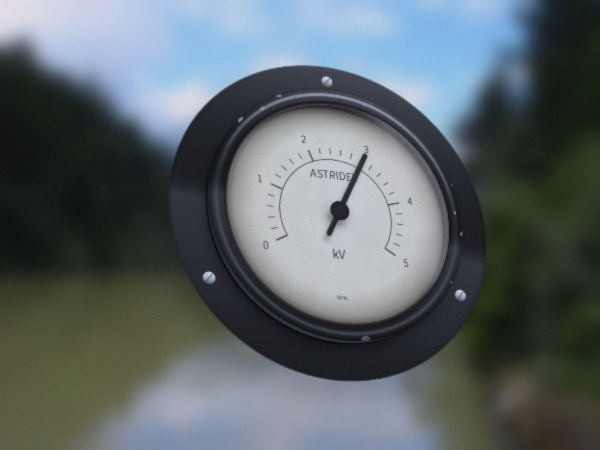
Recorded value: {"value": 3, "unit": "kV"}
